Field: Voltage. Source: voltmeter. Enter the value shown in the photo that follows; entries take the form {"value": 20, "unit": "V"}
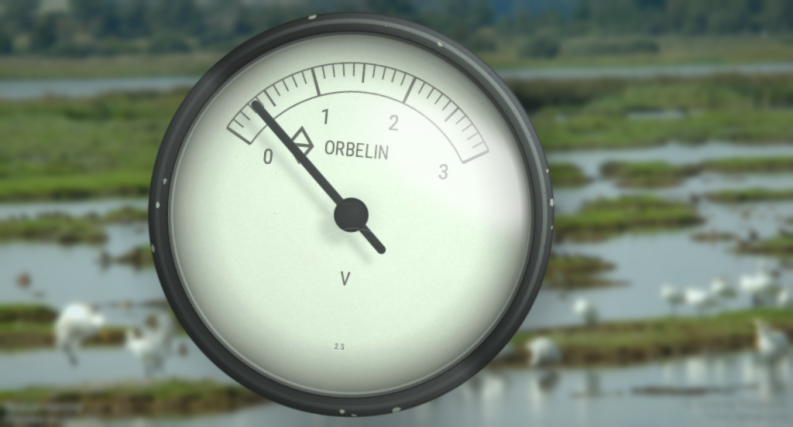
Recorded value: {"value": 0.35, "unit": "V"}
